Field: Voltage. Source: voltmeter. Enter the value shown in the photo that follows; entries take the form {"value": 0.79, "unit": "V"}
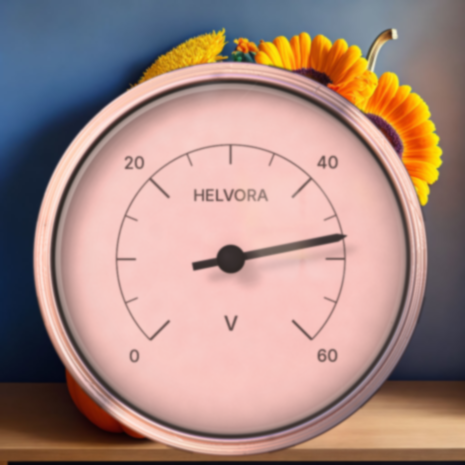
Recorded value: {"value": 47.5, "unit": "V"}
